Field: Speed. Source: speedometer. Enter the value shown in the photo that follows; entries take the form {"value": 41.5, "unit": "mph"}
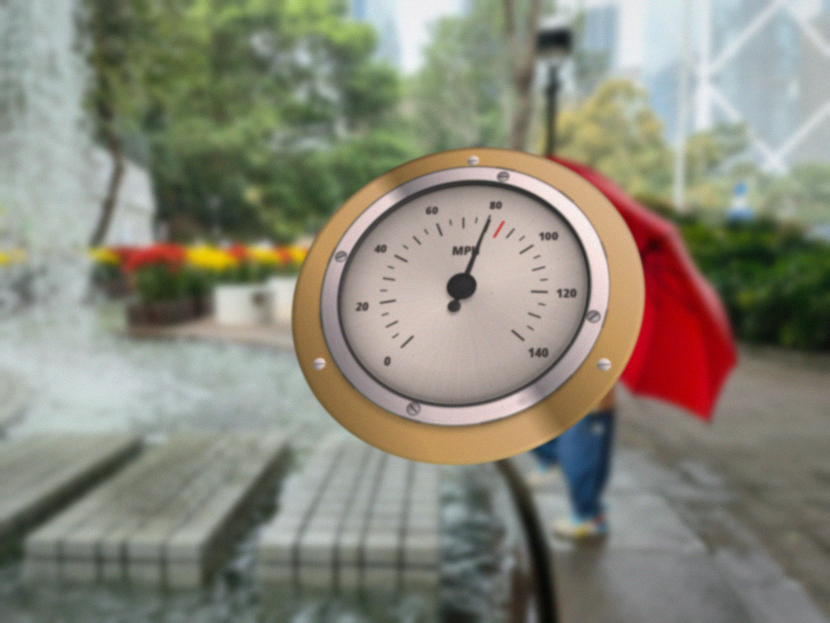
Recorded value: {"value": 80, "unit": "mph"}
